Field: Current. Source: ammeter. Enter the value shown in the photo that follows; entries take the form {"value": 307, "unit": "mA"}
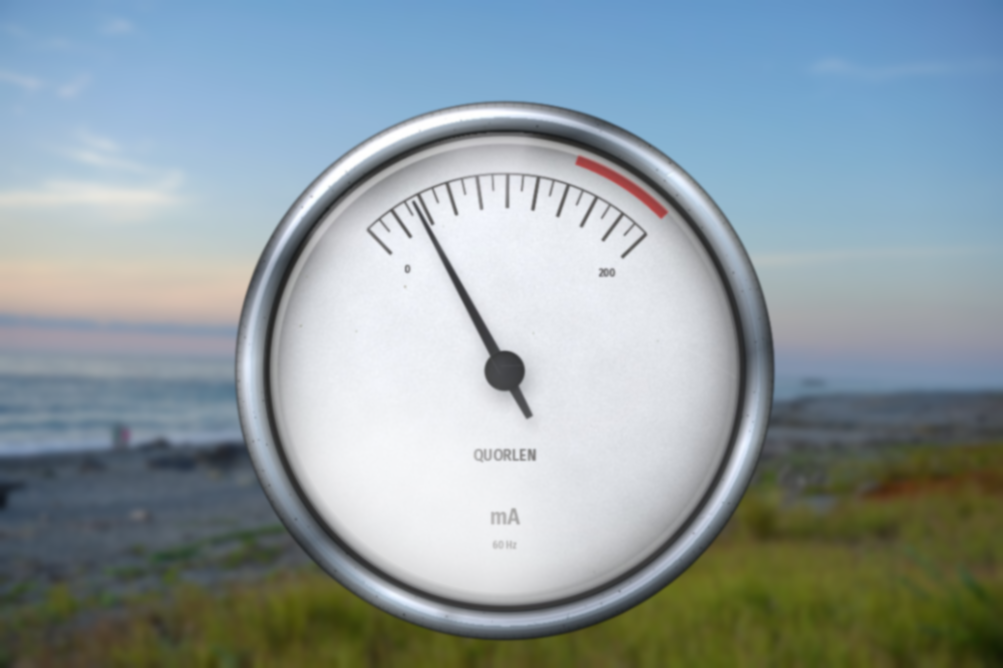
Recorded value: {"value": 35, "unit": "mA"}
